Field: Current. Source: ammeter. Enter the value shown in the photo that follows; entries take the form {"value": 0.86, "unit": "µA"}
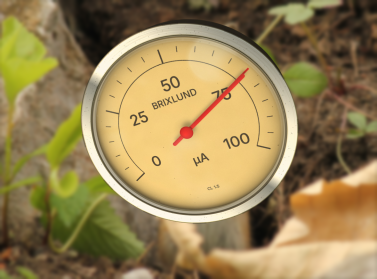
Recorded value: {"value": 75, "unit": "µA"}
